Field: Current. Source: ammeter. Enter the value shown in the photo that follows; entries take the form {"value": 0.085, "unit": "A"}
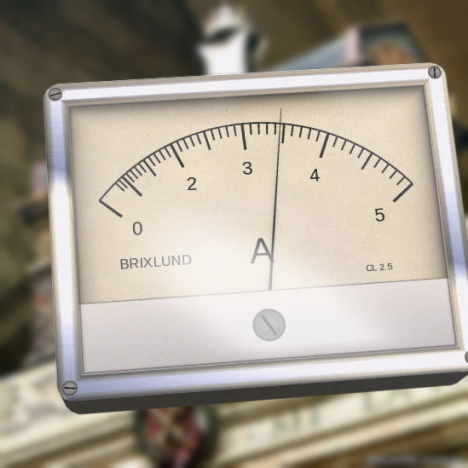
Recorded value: {"value": 3.45, "unit": "A"}
